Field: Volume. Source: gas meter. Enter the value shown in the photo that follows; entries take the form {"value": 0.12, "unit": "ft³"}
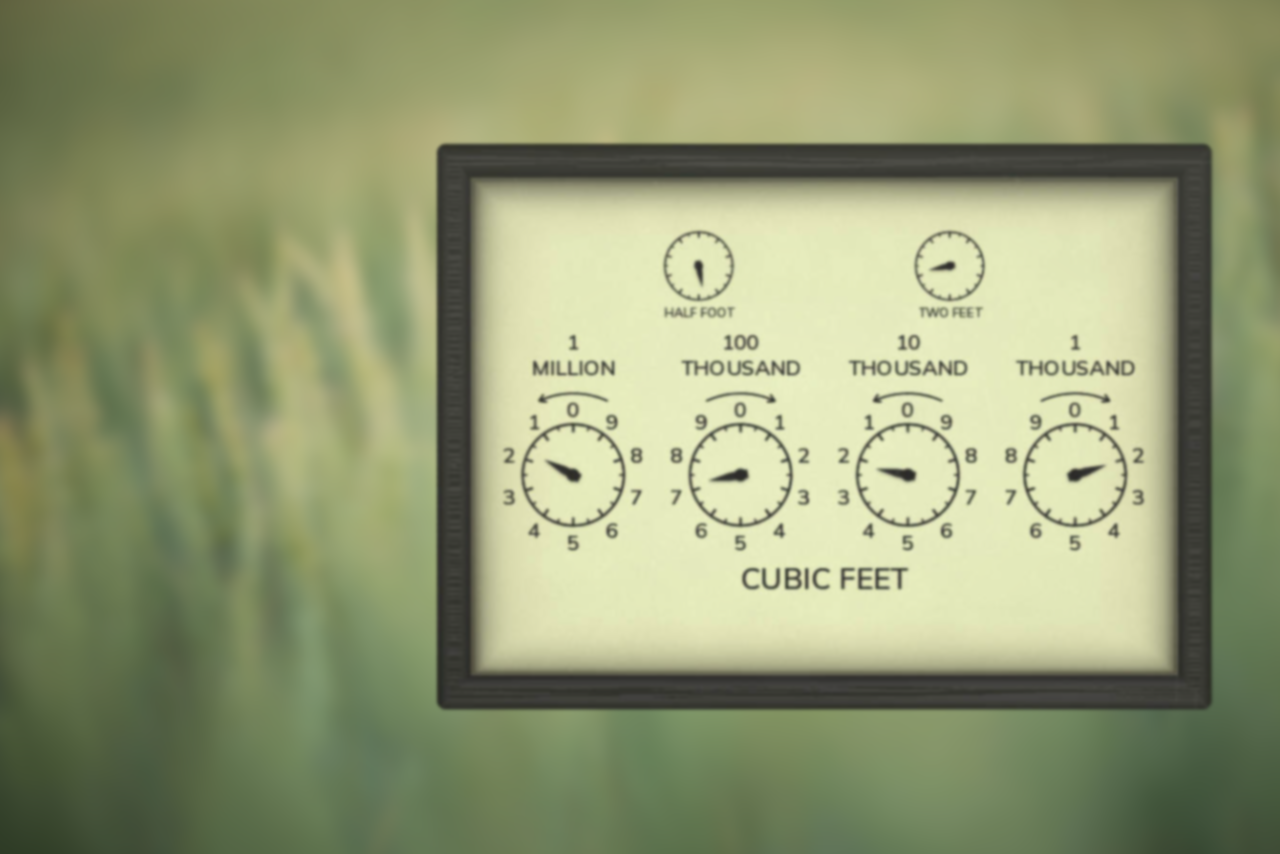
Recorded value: {"value": 172200, "unit": "ft³"}
